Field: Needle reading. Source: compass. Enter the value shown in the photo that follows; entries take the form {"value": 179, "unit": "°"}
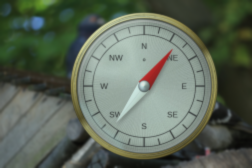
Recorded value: {"value": 37.5, "unit": "°"}
